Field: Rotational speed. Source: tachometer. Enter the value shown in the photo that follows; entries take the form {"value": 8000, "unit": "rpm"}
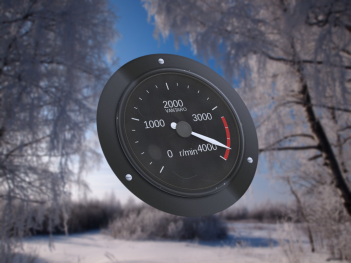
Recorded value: {"value": 3800, "unit": "rpm"}
